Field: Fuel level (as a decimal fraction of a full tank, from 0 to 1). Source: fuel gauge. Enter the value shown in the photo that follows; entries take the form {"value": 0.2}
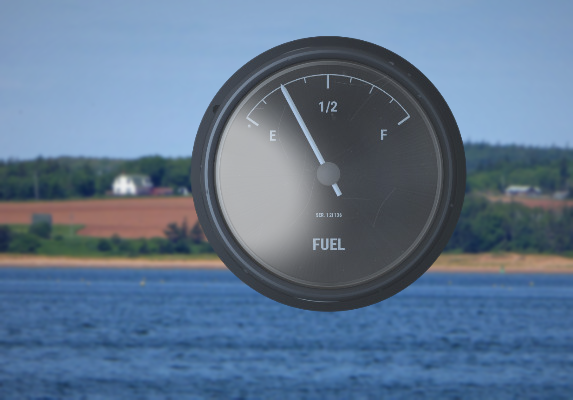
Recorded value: {"value": 0.25}
